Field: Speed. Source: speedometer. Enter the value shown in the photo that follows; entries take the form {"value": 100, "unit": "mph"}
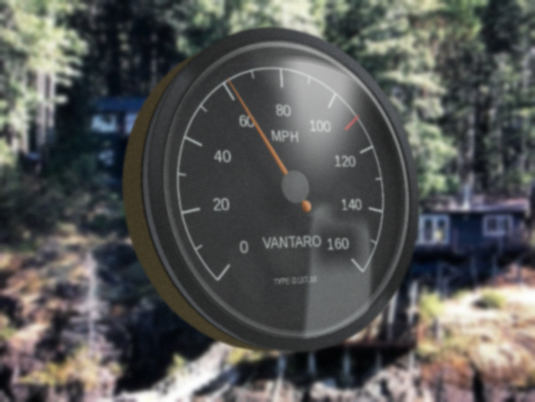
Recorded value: {"value": 60, "unit": "mph"}
